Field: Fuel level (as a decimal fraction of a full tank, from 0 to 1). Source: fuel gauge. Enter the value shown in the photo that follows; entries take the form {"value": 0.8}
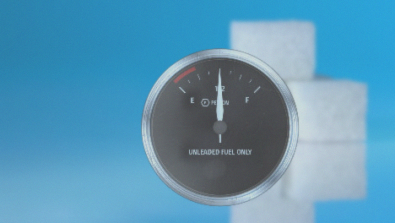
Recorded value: {"value": 0.5}
